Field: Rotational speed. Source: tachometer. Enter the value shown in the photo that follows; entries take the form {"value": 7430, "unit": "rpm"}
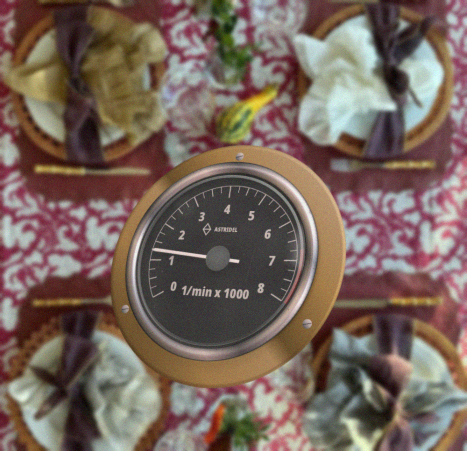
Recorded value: {"value": 1250, "unit": "rpm"}
